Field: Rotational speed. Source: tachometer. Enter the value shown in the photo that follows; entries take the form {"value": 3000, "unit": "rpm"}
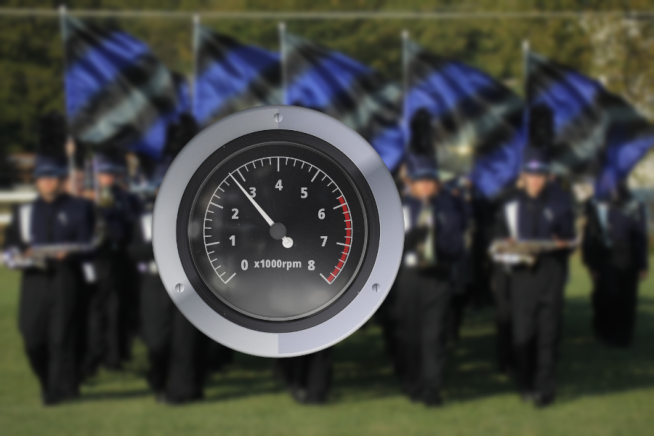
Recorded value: {"value": 2800, "unit": "rpm"}
